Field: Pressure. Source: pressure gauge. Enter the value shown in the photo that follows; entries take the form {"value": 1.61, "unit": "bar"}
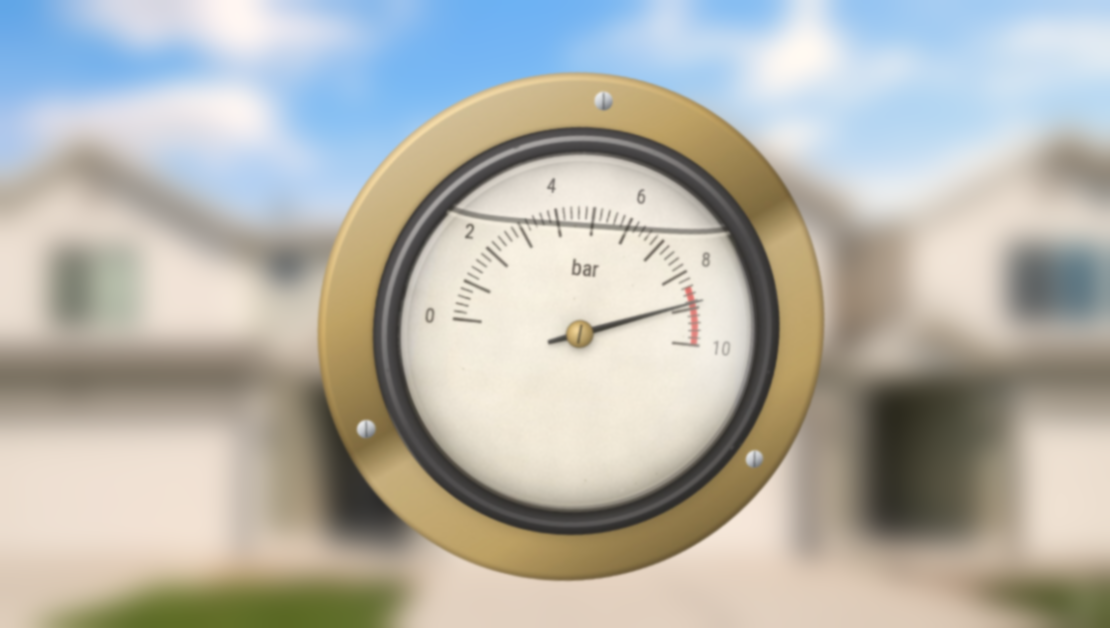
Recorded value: {"value": 8.8, "unit": "bar"}
